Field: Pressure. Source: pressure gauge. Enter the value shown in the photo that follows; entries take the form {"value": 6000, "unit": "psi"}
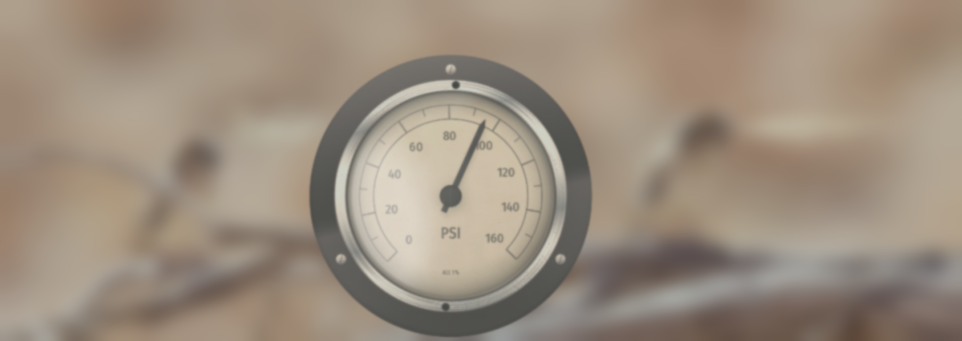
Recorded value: {"value": 95, "unit": "psi"}
